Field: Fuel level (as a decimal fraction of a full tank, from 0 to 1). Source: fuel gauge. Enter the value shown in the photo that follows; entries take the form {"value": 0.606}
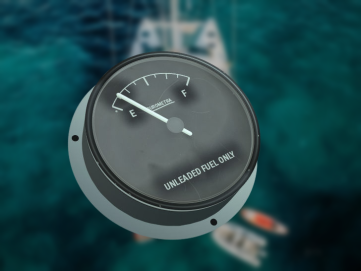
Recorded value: {"value": 0.125}
